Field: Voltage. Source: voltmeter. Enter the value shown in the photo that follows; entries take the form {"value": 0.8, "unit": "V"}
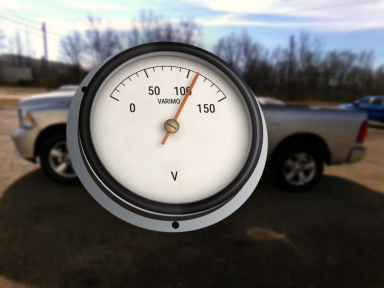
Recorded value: {"value": 110, "unit": "V"}
